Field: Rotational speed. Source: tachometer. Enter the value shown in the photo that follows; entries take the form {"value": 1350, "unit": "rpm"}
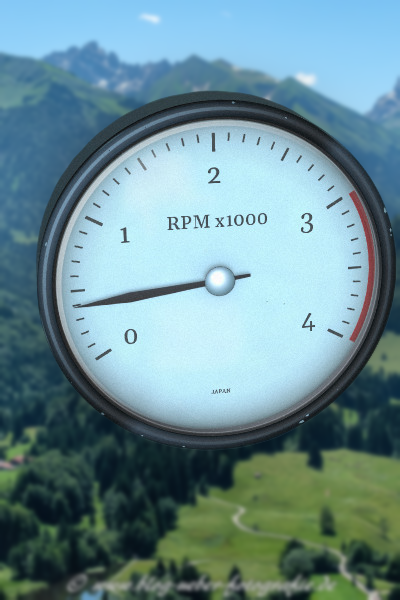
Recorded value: {"value": 400, "unit": "rpm"}
